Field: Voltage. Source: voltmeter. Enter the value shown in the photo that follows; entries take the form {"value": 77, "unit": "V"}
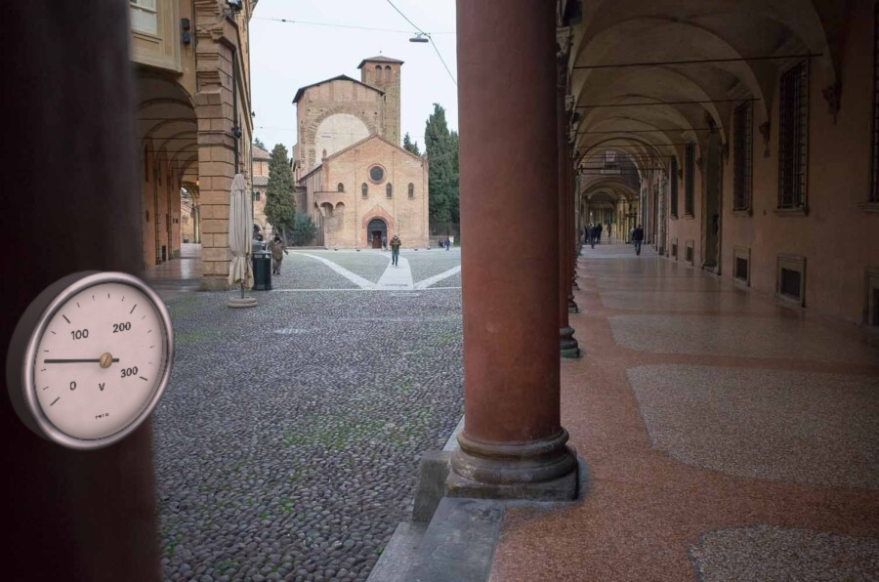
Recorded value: {"value": 50, "unit": "V"}
